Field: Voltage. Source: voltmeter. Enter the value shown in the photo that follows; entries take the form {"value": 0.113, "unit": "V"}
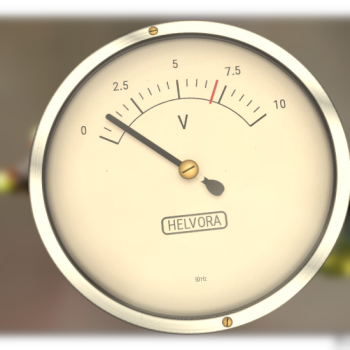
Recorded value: {"value": 1, "unit": "V"}
